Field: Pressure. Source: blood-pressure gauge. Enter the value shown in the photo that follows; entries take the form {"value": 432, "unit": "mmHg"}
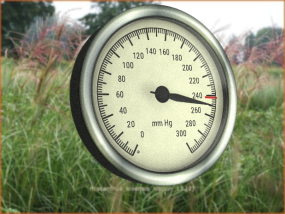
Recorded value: {"value": 250, "unit": "mmHg"}
